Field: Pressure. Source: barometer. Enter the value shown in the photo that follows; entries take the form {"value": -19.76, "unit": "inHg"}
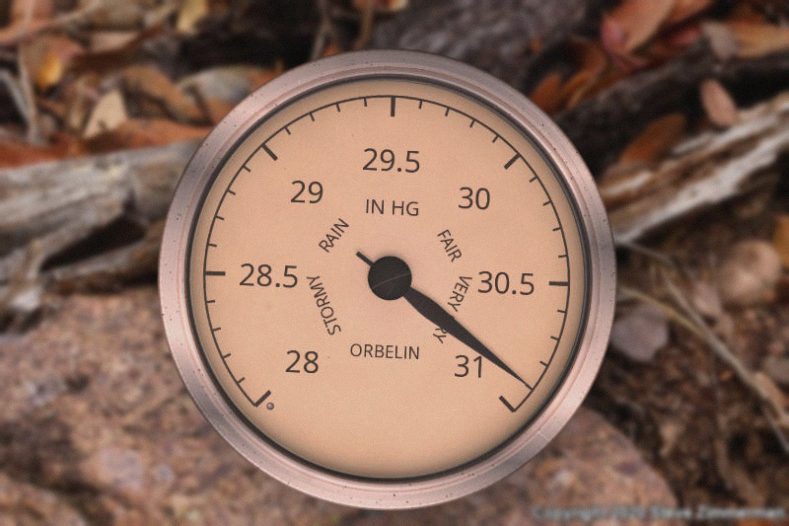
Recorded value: {"value": 30.9, "unit": "inHg"}
